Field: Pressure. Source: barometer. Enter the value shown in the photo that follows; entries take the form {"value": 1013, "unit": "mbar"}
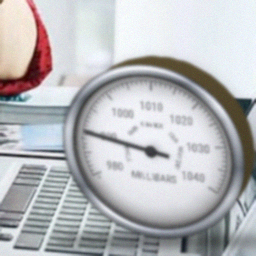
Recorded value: {"value": 990, "unit": "mbar"}
